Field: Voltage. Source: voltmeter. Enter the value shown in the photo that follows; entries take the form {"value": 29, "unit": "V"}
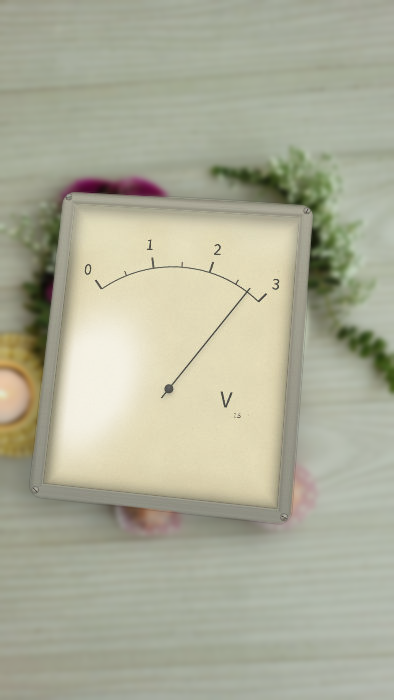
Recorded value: {"value": 2.75, "unit": "V"}
